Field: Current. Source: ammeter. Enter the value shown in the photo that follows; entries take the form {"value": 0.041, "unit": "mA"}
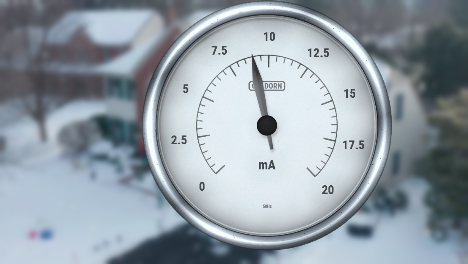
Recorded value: {"value": 9, "unit": "mA"}
